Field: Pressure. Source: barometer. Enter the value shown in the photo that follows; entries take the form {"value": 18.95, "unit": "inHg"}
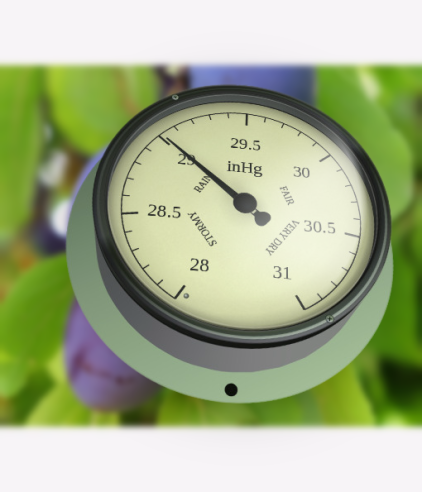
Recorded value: {"value": 29, "unit": "inHg"}
